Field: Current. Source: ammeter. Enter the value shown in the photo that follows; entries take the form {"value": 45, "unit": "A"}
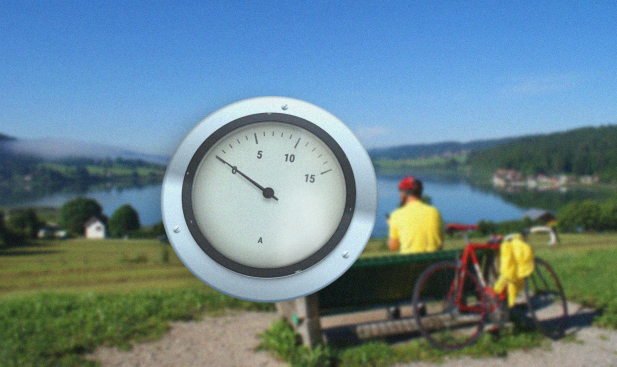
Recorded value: {"value": 0, "unit": "A"}
